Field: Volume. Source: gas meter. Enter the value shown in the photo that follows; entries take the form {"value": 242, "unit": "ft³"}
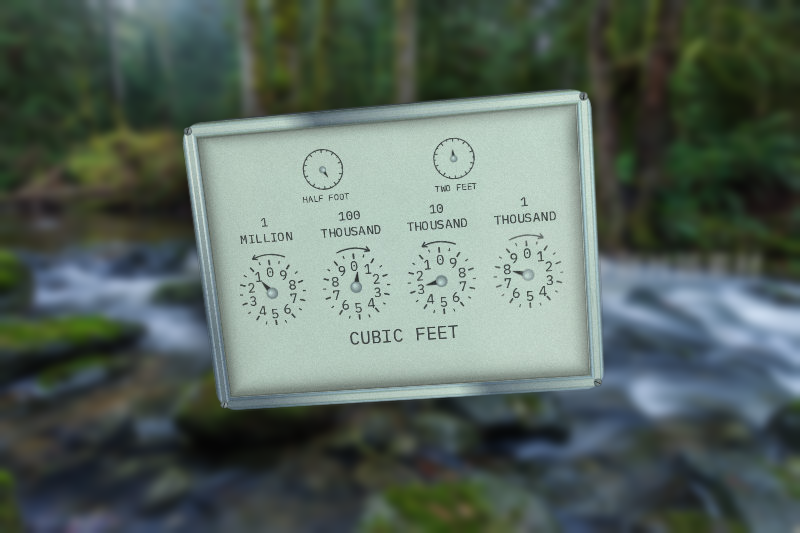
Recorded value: {"value": 102800, "unit": "ft³"}
